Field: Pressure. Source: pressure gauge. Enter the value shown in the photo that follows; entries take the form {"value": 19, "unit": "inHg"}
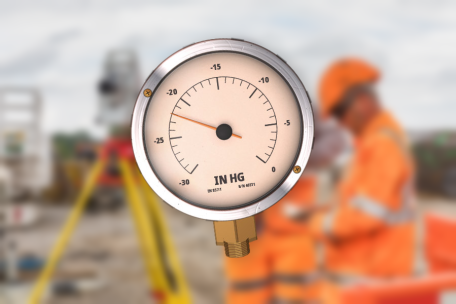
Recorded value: {"value": -22, "unit": "inHg"}
